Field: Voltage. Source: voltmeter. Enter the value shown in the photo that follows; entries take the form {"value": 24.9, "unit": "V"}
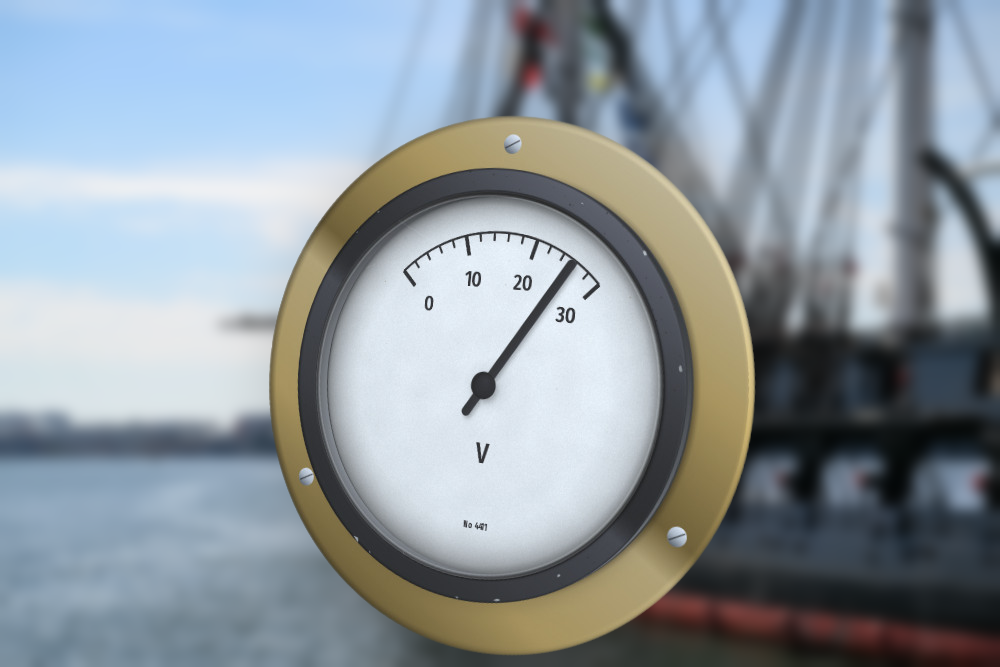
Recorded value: {"value": 26, "unit": "V"}
